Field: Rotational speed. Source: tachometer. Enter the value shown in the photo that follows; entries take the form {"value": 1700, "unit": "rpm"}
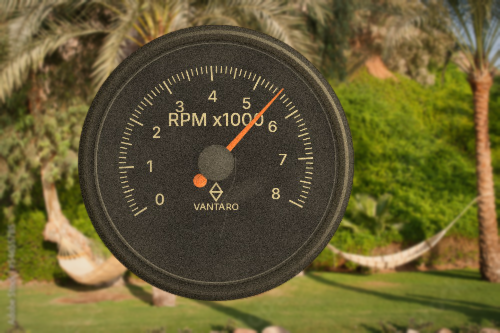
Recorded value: {"value": 5500, "unit": "rpm"}
